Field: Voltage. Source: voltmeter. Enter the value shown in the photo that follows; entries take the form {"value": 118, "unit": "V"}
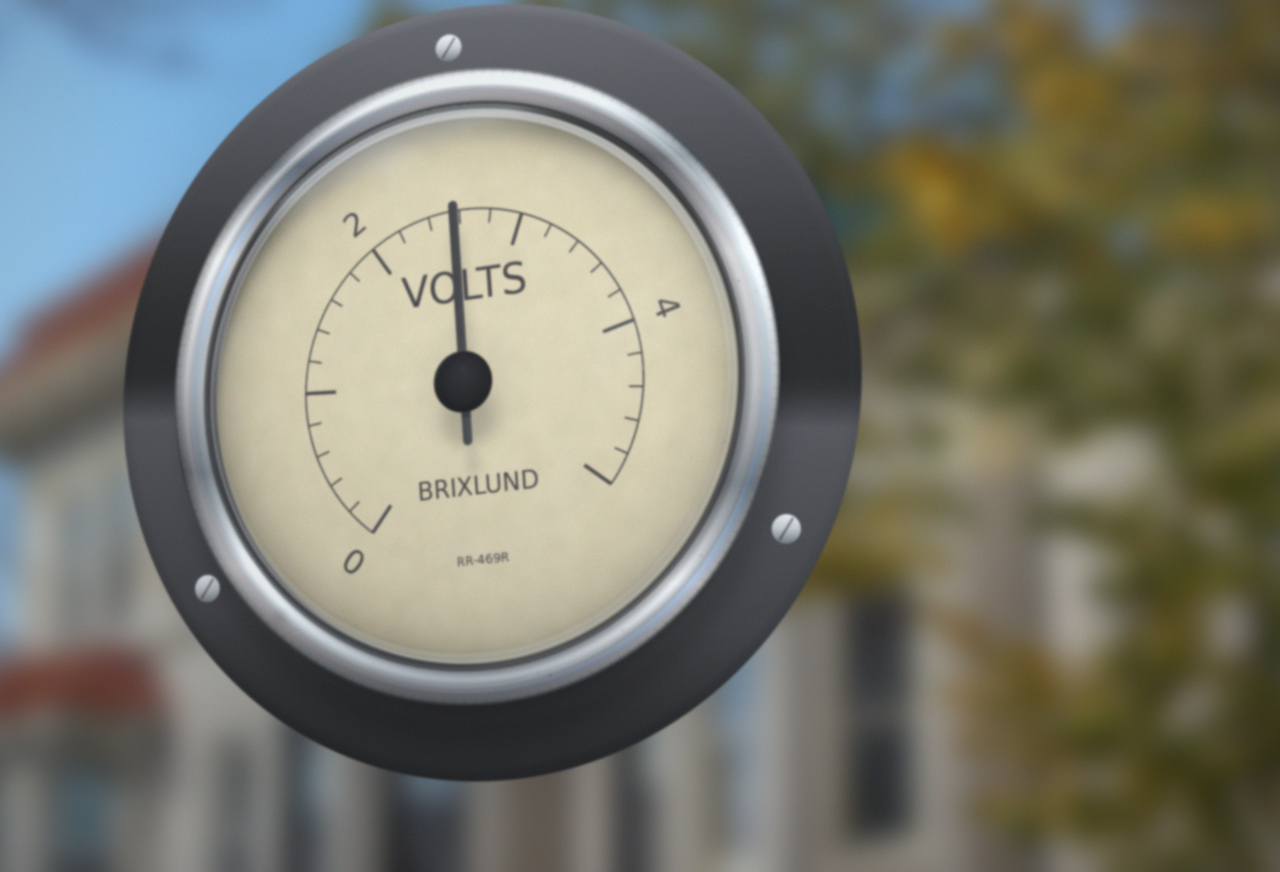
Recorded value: {"value": 2.6, "unit": "V"}
